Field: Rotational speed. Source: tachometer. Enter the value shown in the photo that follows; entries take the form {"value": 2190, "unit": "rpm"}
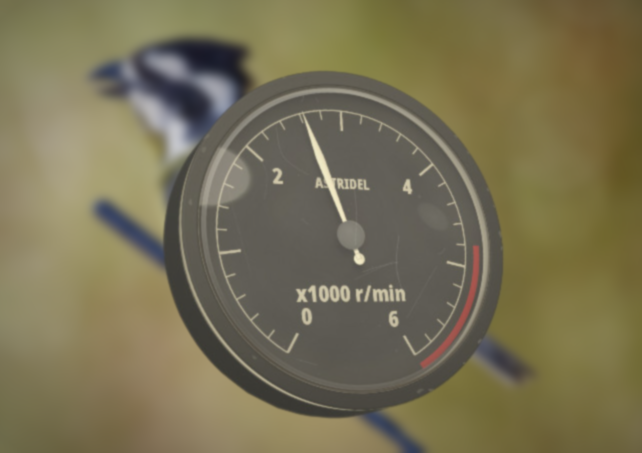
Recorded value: {"value": 2600, "unit": "rpm"}
